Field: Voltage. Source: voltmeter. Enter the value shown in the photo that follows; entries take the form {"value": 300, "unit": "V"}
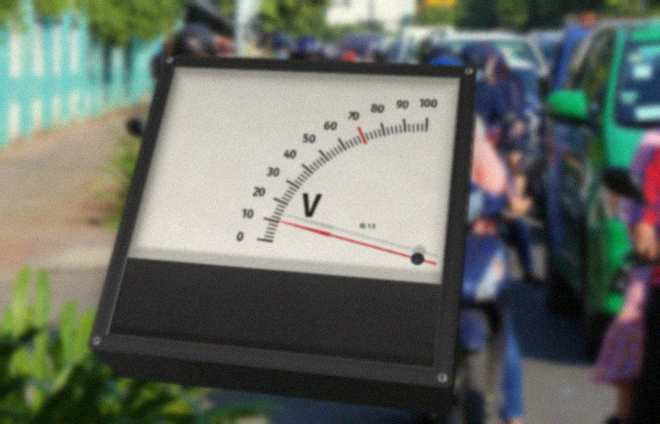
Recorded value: {"value": 10, "unit": "V"}
